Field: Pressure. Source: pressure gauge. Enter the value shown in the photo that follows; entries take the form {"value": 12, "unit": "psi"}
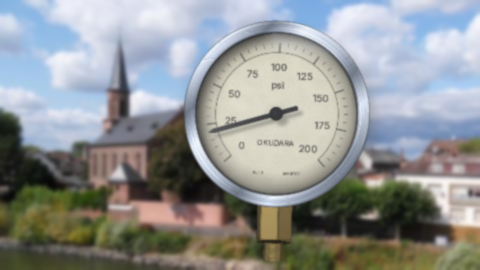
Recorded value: {"value": 20, "unit": "psi"}
